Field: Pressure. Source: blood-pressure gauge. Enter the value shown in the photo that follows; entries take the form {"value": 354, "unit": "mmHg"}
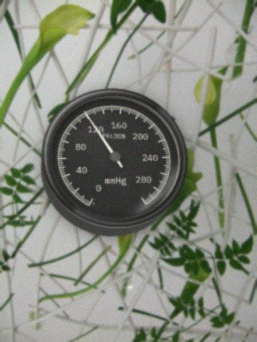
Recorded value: {"value": 120, "unit": "mmHg"}
